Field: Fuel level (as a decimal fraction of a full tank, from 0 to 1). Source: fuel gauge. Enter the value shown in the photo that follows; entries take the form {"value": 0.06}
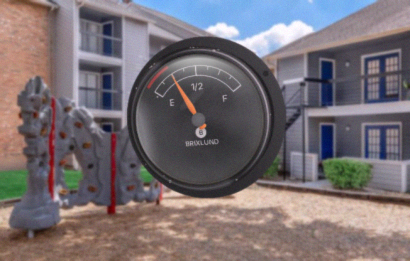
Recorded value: {"value": 0.25}
